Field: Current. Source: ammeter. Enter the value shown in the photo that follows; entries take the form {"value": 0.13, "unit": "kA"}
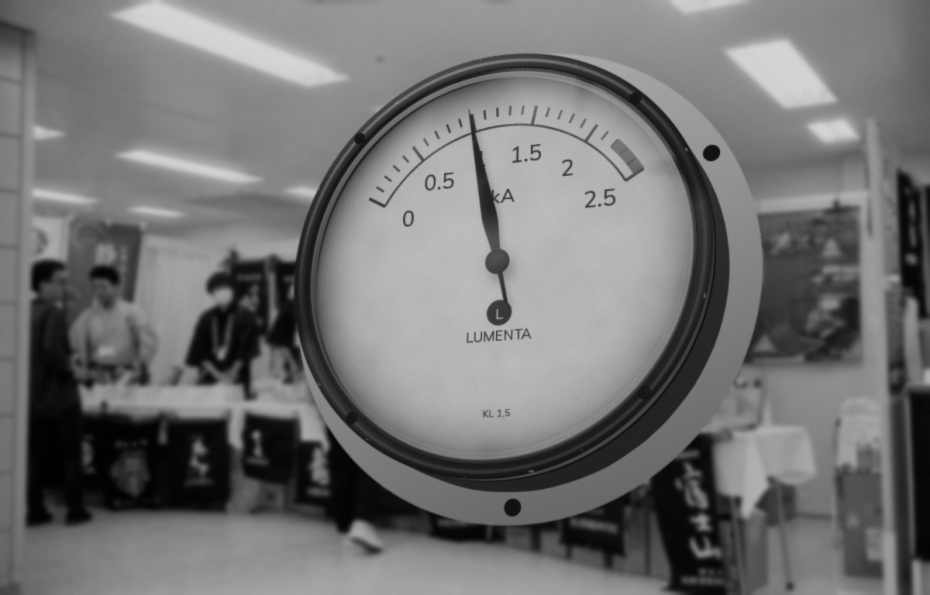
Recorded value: {"value": 1, "unit": "kA"}
